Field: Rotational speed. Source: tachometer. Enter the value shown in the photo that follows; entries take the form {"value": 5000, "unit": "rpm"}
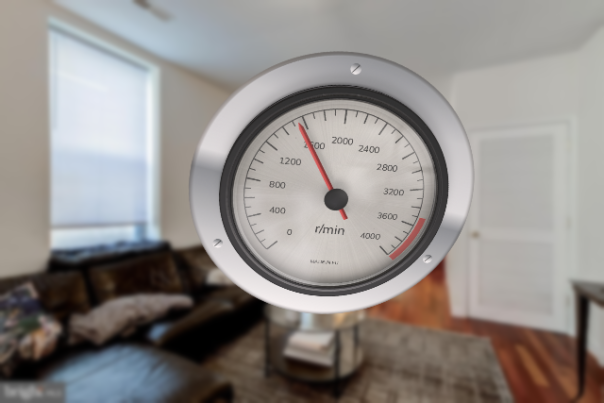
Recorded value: {"value": 1550, "unit": "rpm"}
